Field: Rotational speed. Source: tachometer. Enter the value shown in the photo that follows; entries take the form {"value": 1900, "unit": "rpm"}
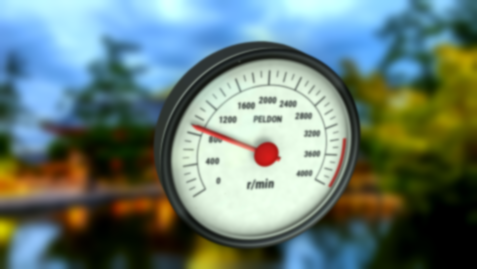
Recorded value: {"value": 900, "unit": "rpm"}
